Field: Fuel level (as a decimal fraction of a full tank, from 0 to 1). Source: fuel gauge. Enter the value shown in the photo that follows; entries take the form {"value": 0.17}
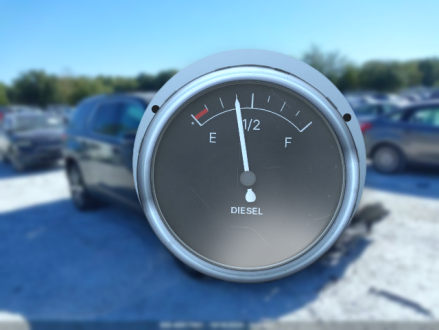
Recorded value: {"value": 0.375}
